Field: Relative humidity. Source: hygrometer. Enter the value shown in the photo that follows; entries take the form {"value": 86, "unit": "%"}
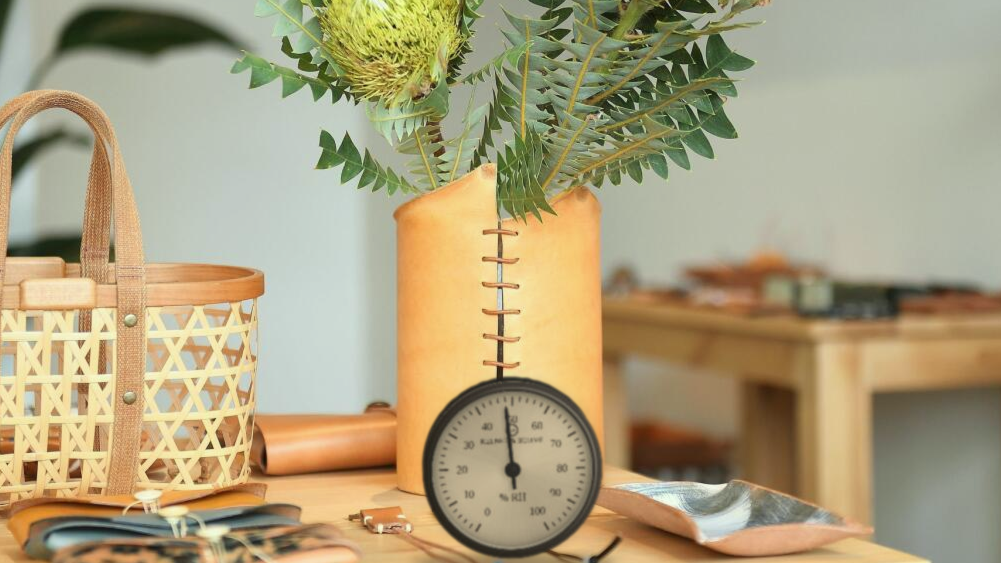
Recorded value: {"value": 48, "unit": "%"}
